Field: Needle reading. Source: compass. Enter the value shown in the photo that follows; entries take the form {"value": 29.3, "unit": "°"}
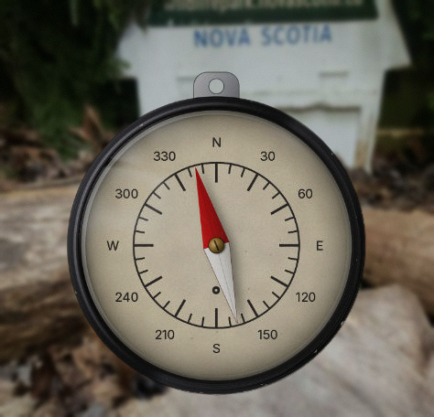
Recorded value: {"value": 345, "unit": "°"}
